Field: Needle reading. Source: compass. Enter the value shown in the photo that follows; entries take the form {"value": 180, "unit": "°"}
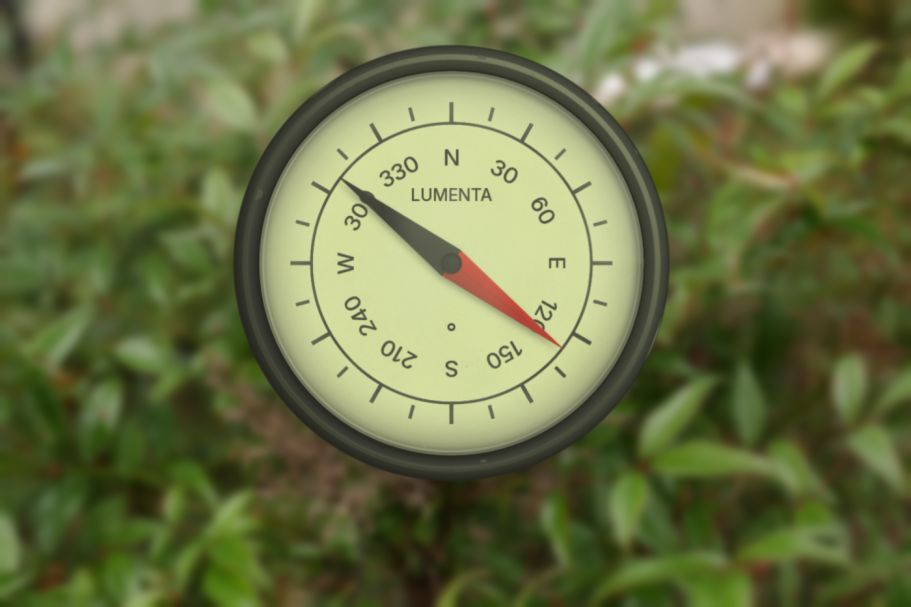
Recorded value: {"value": 127.5, "unit": "°"}
